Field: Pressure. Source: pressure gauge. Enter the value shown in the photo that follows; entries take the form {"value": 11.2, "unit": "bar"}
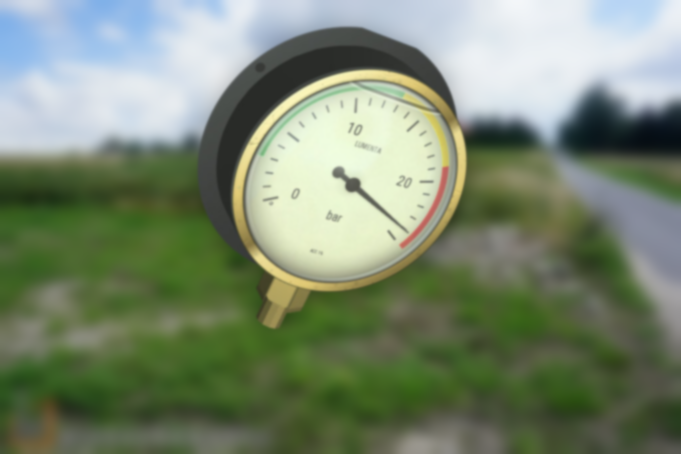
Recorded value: {"value": 24, "unit": "bar"}
